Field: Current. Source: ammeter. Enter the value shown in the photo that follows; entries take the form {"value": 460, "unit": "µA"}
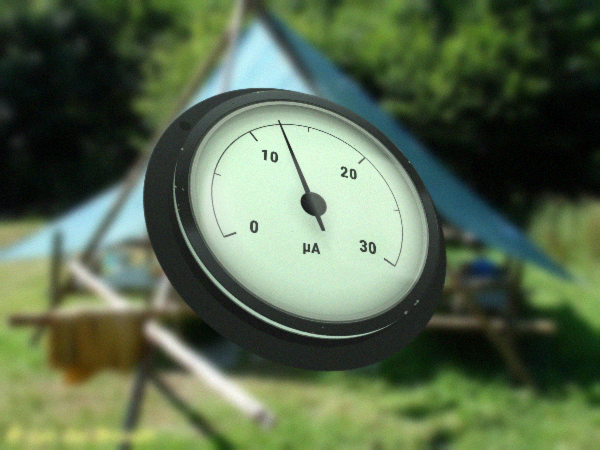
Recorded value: {"value": 12.5, "unit": "µA"}
